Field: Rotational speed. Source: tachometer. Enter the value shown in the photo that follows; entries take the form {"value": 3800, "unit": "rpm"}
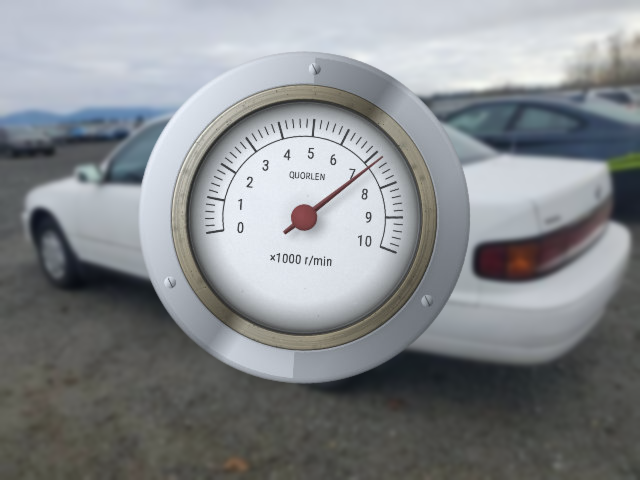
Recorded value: {"value": 7200, "unit": "rpm"}
